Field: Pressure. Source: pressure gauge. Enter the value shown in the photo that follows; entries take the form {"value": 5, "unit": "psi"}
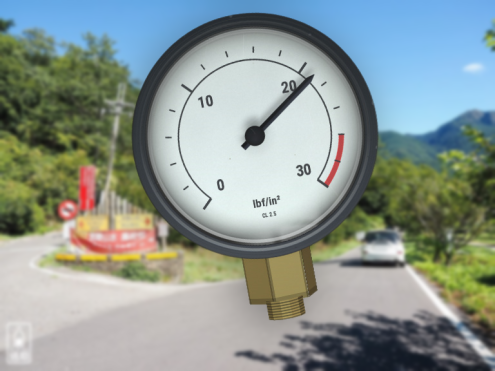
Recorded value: {"value": 21, "unit": "psi"}
